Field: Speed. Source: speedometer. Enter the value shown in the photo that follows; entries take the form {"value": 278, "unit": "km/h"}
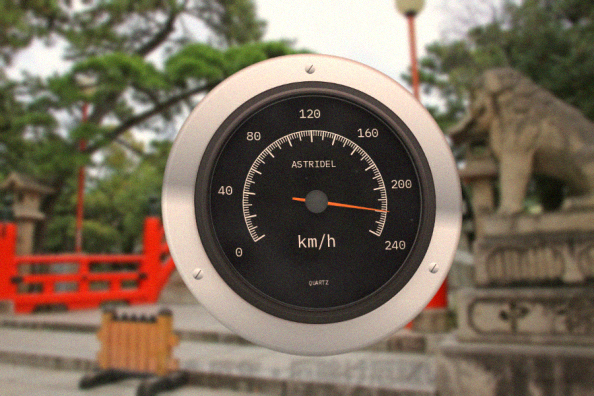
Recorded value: {"value": 220, "unit": "km/h"}
